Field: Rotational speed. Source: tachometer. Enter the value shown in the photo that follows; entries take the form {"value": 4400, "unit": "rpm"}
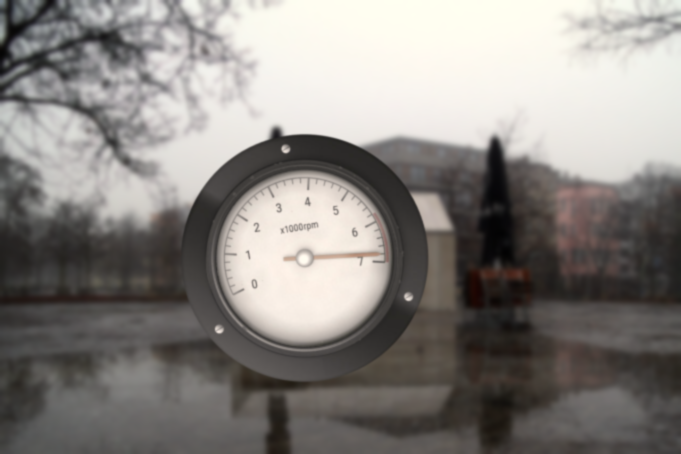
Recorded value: {"value": 6800, "unit": "rpm"}
